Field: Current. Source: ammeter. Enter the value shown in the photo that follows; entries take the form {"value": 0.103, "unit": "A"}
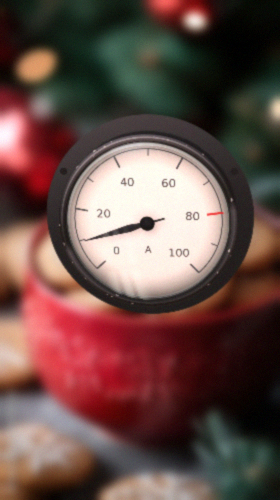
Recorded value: {"value": 10, "unit": "A"}
